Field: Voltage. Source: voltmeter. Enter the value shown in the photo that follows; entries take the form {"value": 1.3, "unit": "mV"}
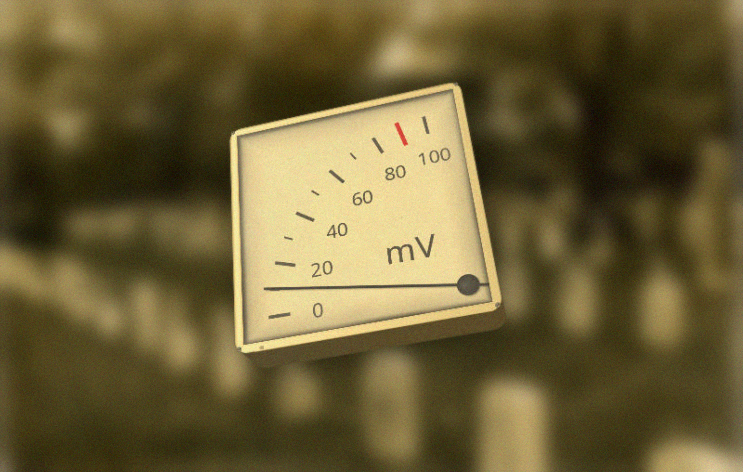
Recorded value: {"value": 10, "unit": "mV"}
